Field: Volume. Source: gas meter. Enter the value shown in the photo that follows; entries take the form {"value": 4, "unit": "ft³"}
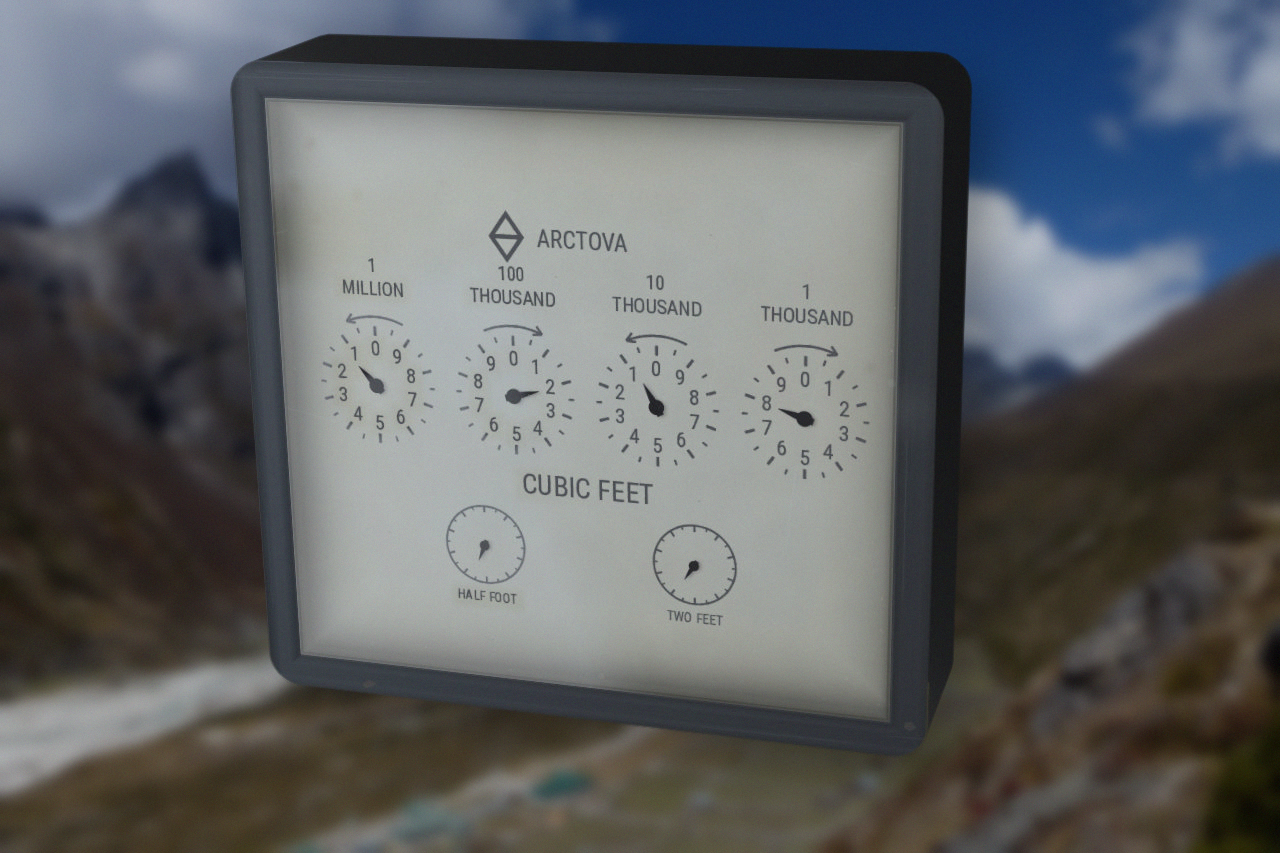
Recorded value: {"value": 120800, "unit": "ft³"}
